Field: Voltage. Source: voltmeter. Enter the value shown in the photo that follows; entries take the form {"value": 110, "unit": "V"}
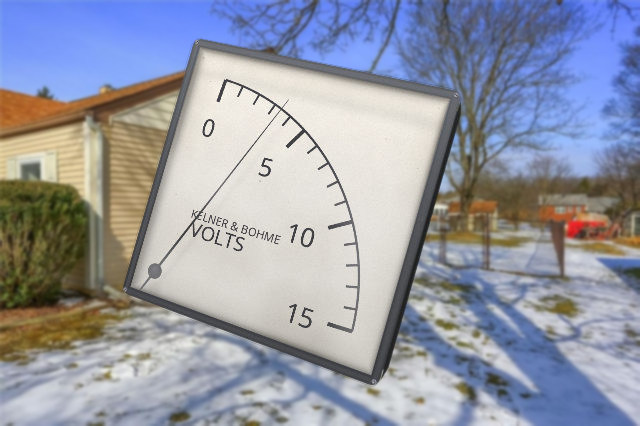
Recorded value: {"value": 3.5, "unit": "V"}
